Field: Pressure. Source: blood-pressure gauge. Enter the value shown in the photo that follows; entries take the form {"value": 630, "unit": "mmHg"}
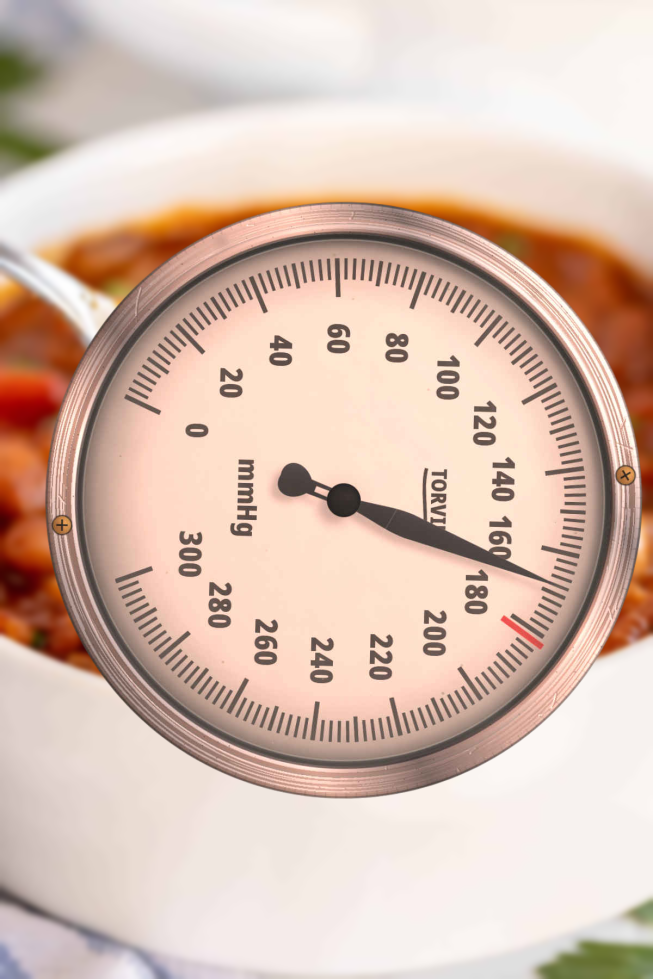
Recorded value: {"value": 168, "unit": "mmHg"}
